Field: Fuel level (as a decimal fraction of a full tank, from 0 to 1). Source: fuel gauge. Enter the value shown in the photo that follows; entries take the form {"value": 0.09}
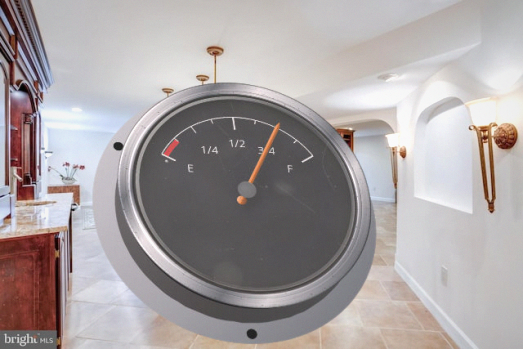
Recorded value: {"value": 0.75}
